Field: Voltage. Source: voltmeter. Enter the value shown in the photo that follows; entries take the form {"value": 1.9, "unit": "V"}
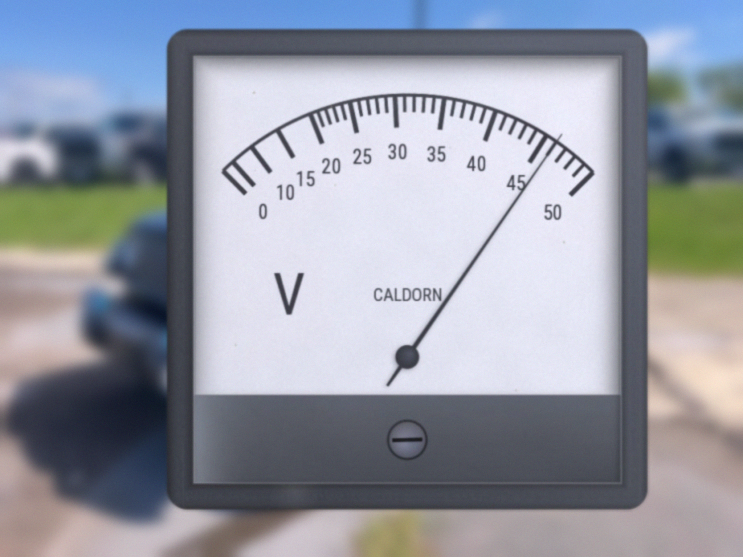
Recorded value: {"value": 46, "unit": "V"}
